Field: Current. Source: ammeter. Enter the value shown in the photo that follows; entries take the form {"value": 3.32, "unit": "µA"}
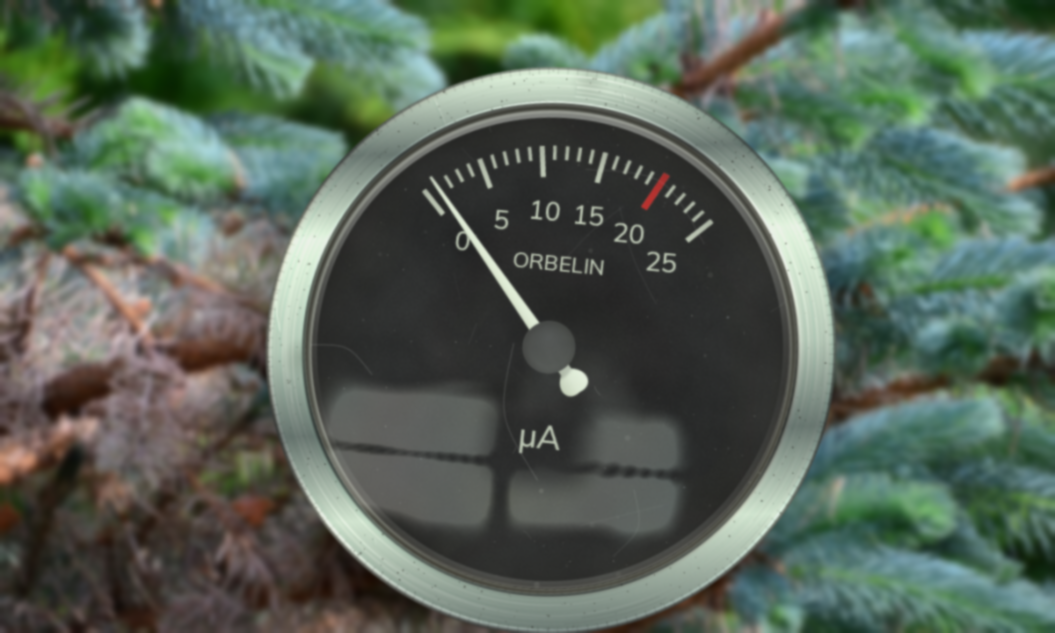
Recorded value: {"value": 1, "unit": "µA"}
